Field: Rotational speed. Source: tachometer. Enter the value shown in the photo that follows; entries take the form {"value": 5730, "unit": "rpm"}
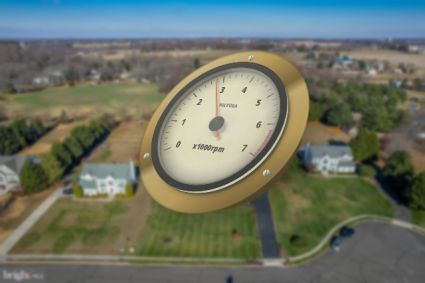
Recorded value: {"value": 2800, "unit": "rpm"}
